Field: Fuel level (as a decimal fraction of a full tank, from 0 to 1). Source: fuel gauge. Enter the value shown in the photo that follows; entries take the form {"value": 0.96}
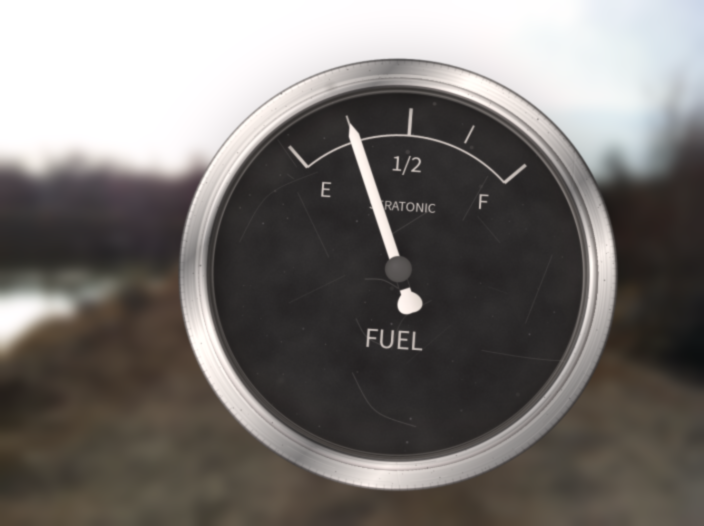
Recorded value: {"value": 0.25}
